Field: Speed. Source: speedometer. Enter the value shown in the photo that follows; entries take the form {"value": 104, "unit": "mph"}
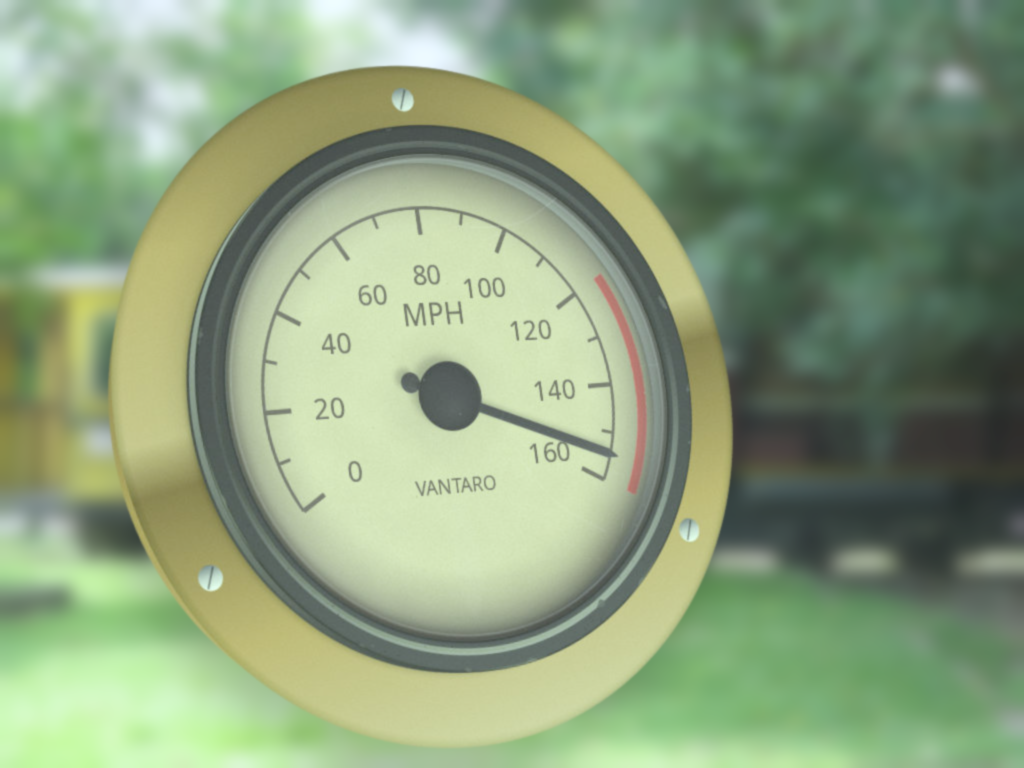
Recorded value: {"value": 155, "unit": "mph"}
